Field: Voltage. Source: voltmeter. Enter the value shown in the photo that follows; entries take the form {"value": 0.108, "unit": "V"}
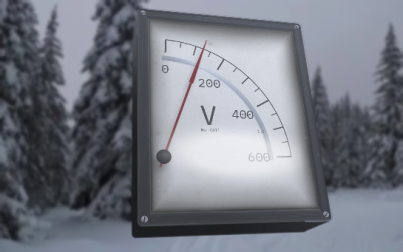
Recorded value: {"value": 125, "unit": "V"}
